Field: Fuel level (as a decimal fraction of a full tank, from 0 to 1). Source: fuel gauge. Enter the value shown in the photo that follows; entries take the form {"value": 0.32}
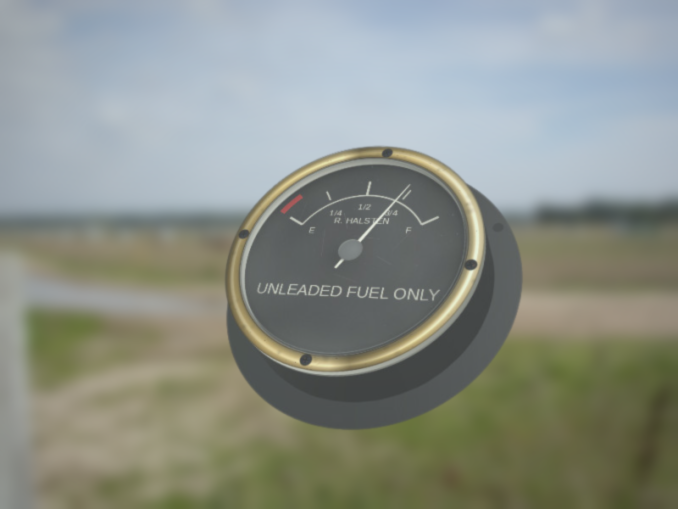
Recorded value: {"value": 0.75}
